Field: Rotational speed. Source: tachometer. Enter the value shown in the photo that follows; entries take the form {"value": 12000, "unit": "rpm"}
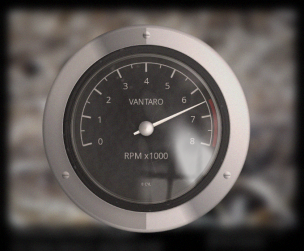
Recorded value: {"value": 6500, "unit": "rpm"}
